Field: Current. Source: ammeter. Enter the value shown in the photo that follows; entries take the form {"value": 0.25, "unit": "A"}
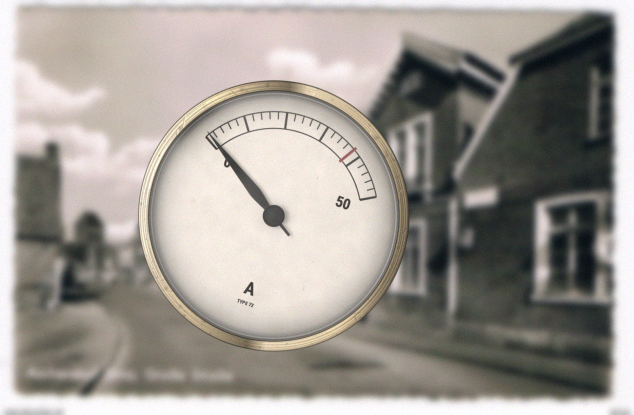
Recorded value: {"value": 1, "unit": "A"}
